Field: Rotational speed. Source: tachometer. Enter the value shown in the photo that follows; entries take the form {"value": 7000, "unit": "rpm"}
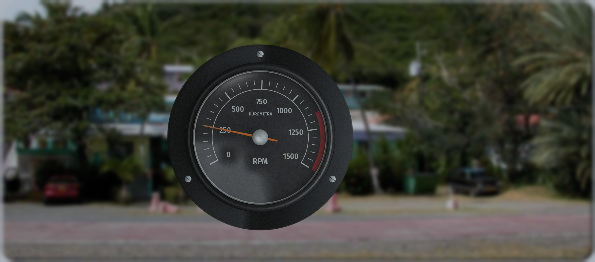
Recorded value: {"value": 250, "unit": "rpm"}
